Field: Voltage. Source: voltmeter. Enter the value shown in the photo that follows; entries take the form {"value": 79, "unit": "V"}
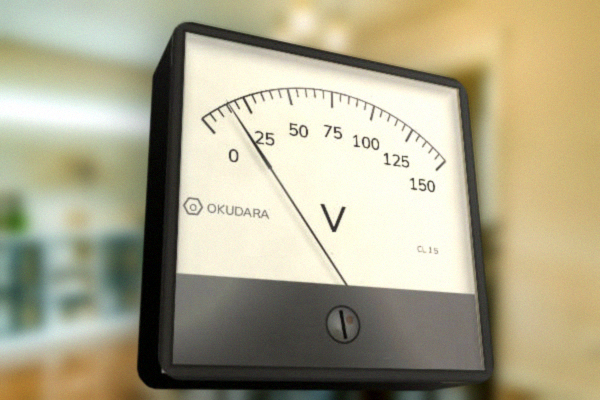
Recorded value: {"value": 15, "unit": "V"}
